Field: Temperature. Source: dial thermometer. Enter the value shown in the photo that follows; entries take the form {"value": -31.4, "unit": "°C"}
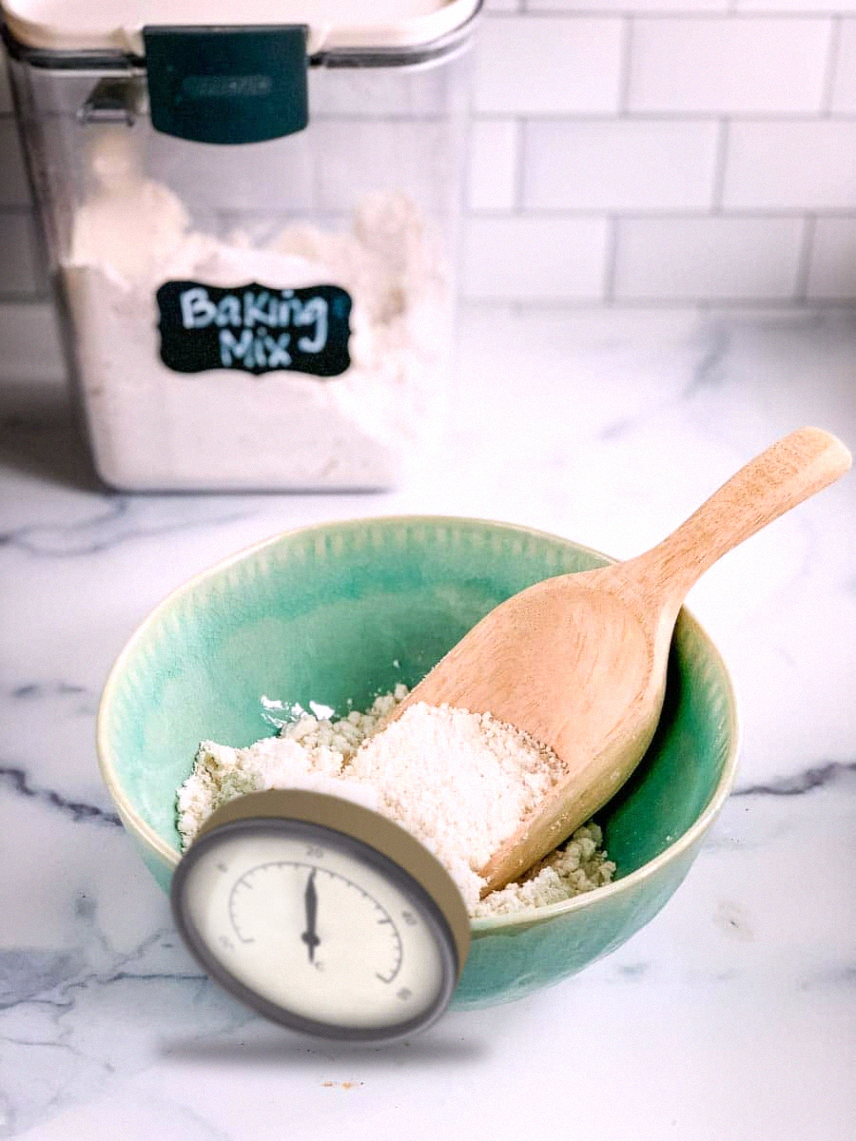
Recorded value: {"value": 20, "unit": "°C"}
